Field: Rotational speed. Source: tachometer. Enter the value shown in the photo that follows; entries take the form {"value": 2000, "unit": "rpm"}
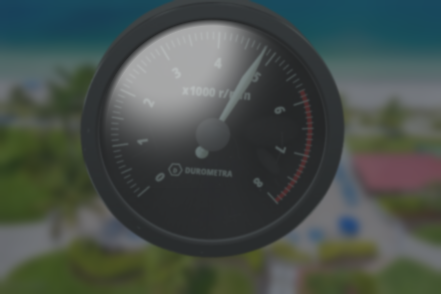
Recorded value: {"value": 4800, "unit": "rpm"}
